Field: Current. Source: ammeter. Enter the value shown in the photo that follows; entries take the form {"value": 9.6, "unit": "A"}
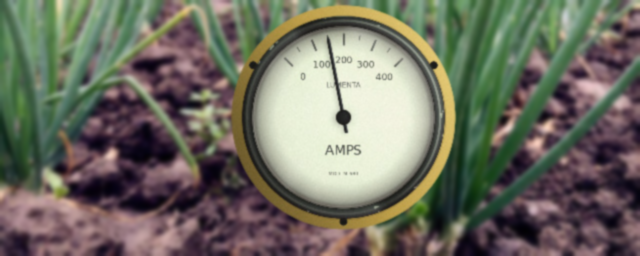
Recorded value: {"value": 150, "unit": "A"}
